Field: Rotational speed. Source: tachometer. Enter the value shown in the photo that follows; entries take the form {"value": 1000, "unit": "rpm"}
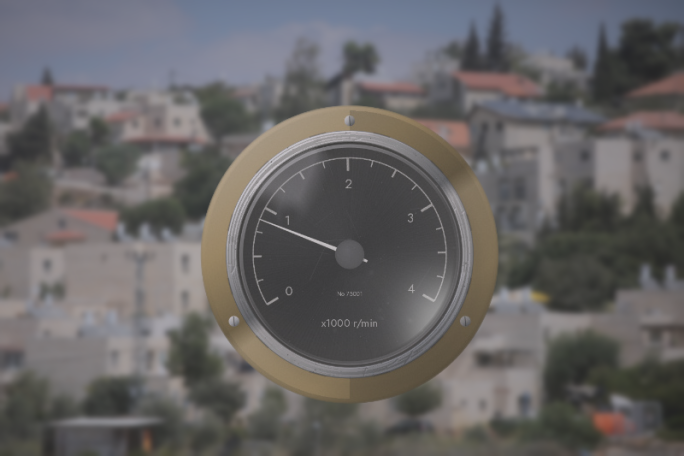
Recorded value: {"value": 875, "unit": "rpm"}
